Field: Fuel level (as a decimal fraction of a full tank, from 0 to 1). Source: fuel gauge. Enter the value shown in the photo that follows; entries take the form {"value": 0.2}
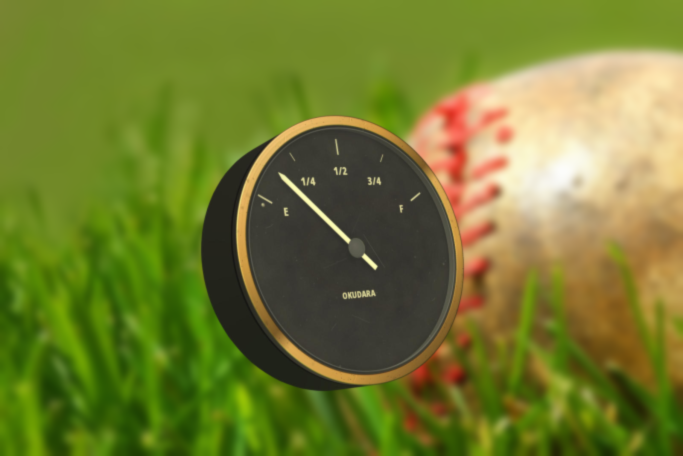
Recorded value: {"value": 0.125}
